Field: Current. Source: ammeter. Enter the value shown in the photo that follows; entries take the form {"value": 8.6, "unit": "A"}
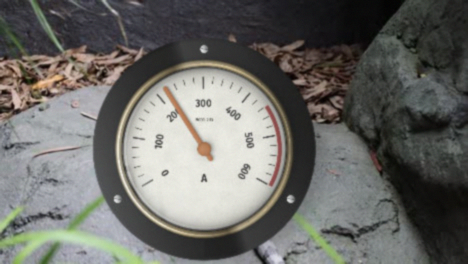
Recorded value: {"value": 220, "unit": "A"}
